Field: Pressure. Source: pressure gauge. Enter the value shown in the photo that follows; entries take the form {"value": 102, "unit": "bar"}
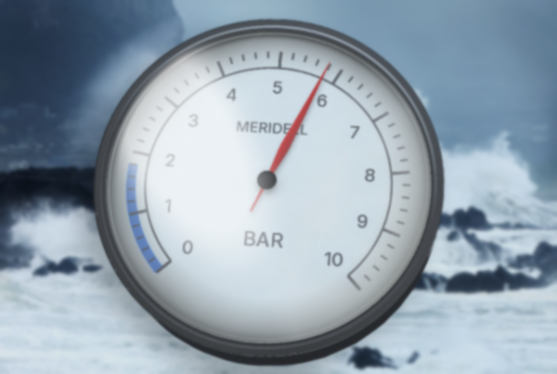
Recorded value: {"value": 5.8, "unit": "bar"}
